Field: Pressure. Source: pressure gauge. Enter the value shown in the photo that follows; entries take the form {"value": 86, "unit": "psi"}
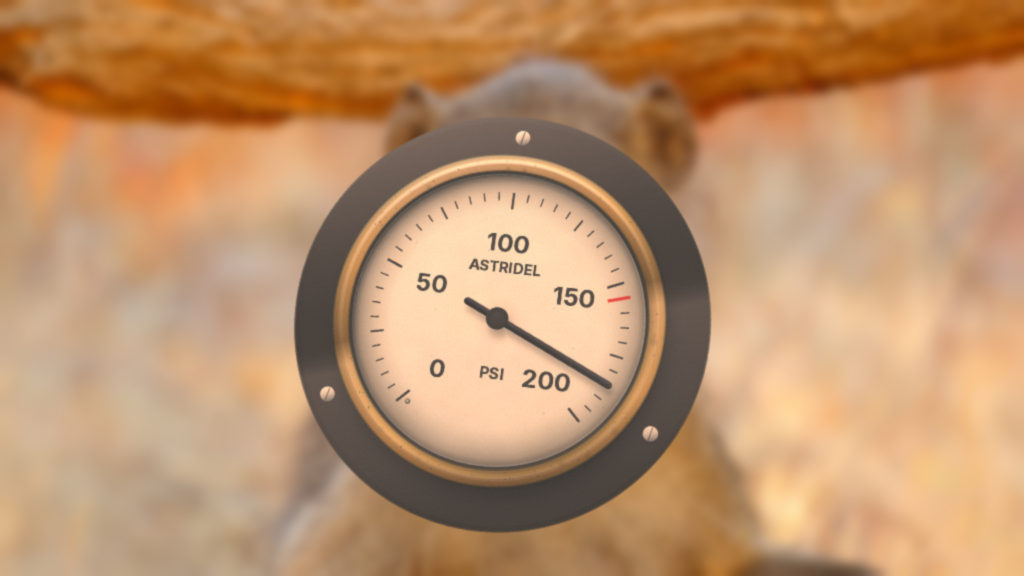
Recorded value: {"value": 185, "unit": "psi"}
